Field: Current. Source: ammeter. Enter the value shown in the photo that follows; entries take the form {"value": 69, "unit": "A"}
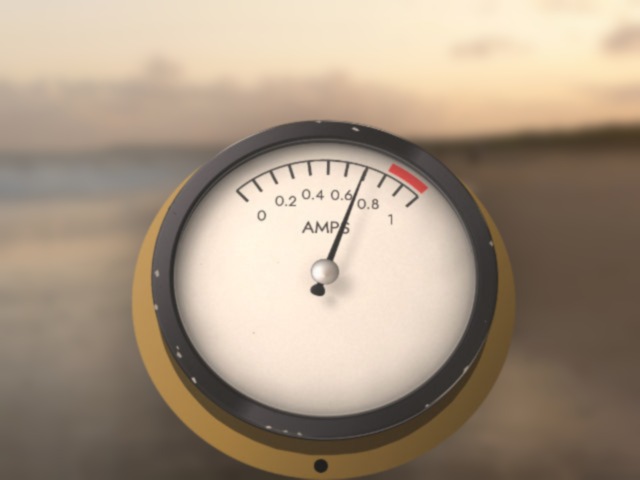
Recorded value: {"value": 0.7, "unit": "A"}
